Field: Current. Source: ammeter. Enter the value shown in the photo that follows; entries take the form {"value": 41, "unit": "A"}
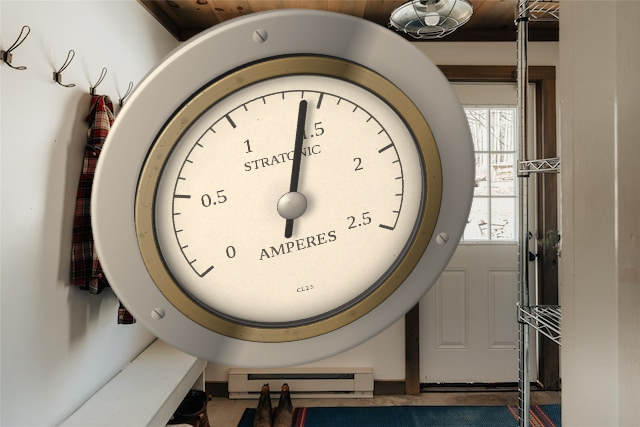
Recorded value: {"value": 1.4, "unit": "A"}
